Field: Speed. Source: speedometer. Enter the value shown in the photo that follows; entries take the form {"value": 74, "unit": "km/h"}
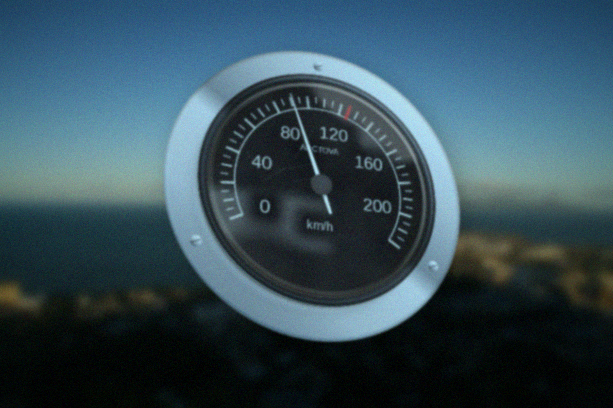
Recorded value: {"value": 90, "unit": "km/h"}
